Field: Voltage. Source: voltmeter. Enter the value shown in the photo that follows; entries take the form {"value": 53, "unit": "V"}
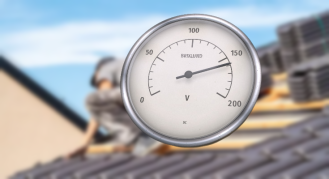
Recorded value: {"value": 160, "unit": "V"}
